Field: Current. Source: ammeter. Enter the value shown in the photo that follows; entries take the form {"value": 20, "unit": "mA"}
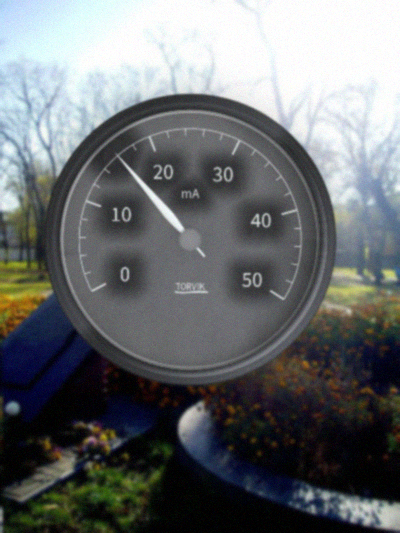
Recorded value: {"value": 16, "unit": "mA"}
